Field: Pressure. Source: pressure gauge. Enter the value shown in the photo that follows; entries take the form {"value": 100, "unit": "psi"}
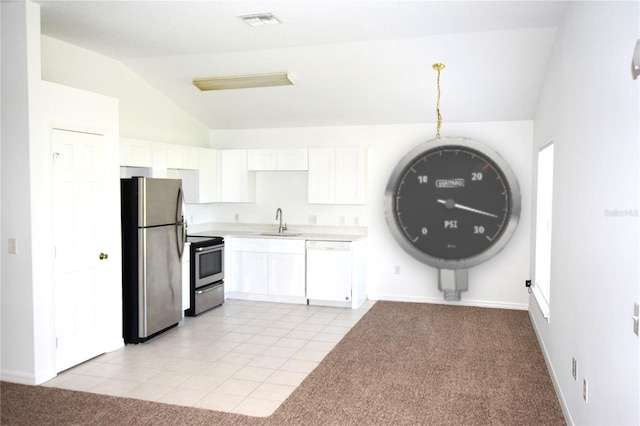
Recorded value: {"value": 27, "unit": "psi"}
